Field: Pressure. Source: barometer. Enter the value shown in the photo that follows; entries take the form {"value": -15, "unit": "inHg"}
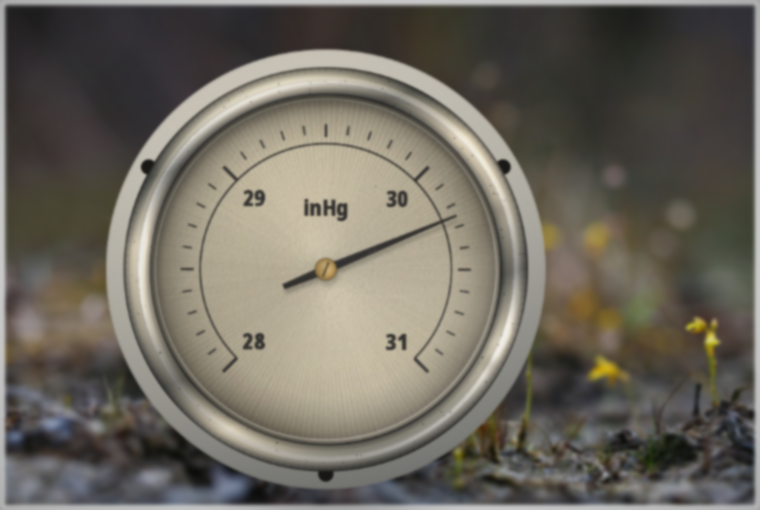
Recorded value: {"value": 30.25, "unit": "inHg"}
